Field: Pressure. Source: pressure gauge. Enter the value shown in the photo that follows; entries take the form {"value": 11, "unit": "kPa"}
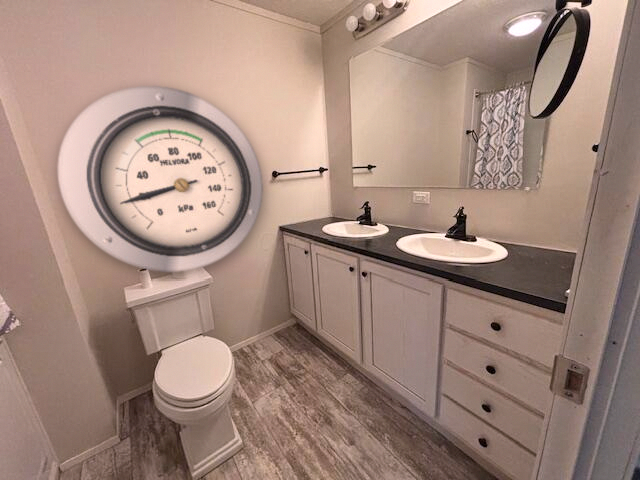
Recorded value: {"value": 20, "unit": "kPa"}
